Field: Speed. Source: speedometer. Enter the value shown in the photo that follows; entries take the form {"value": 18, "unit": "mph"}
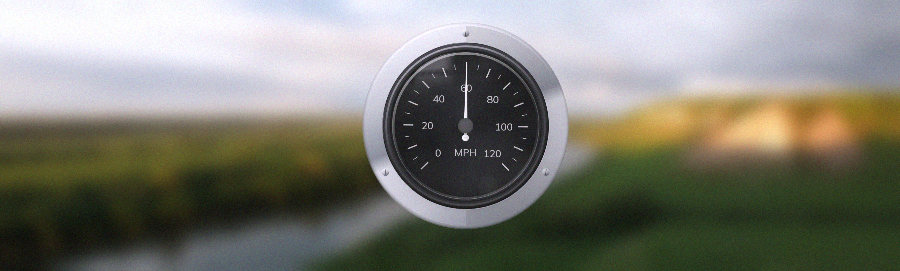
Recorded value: {"value": 60, "unit": "mph"}
